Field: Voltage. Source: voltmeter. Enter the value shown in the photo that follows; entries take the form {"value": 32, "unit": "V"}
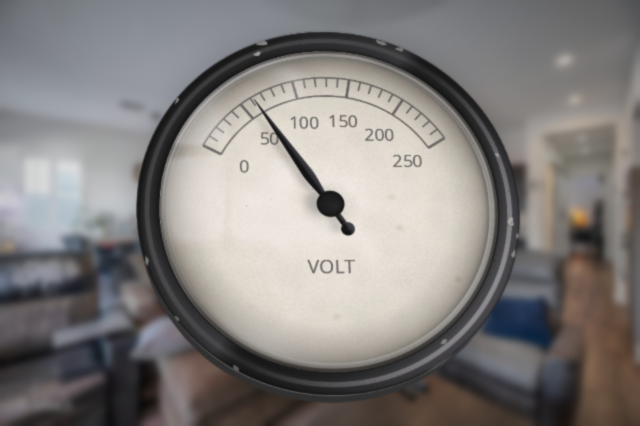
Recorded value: {"value": 60, "unit": "V"}
